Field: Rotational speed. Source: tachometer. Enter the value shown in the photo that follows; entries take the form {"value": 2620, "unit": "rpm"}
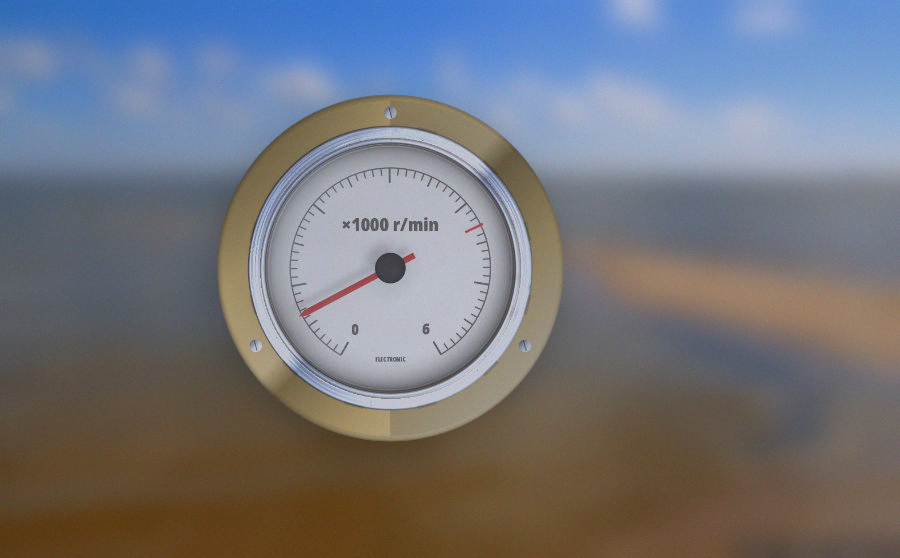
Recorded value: {"value": 650, "unit": "rpm"}
